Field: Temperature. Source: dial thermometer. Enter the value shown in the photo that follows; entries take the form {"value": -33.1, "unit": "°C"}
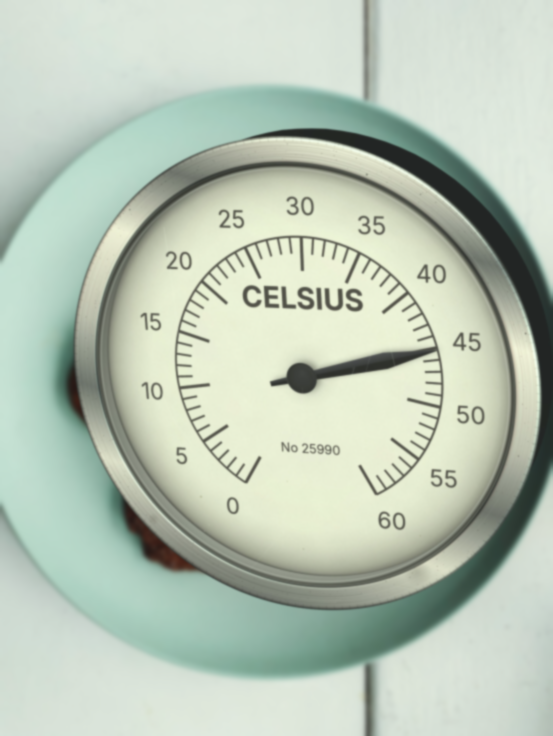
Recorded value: {"value": 45, "unit": "°C"}
